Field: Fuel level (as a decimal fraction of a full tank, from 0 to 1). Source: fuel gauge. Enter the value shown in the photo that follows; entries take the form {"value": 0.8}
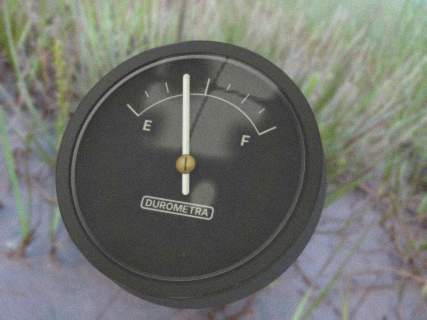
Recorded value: {"value": 0.375}
